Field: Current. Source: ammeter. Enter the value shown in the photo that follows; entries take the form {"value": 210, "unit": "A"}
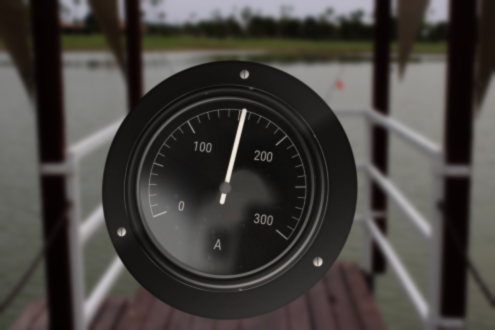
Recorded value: {"value": 155, "unit": "A"}
